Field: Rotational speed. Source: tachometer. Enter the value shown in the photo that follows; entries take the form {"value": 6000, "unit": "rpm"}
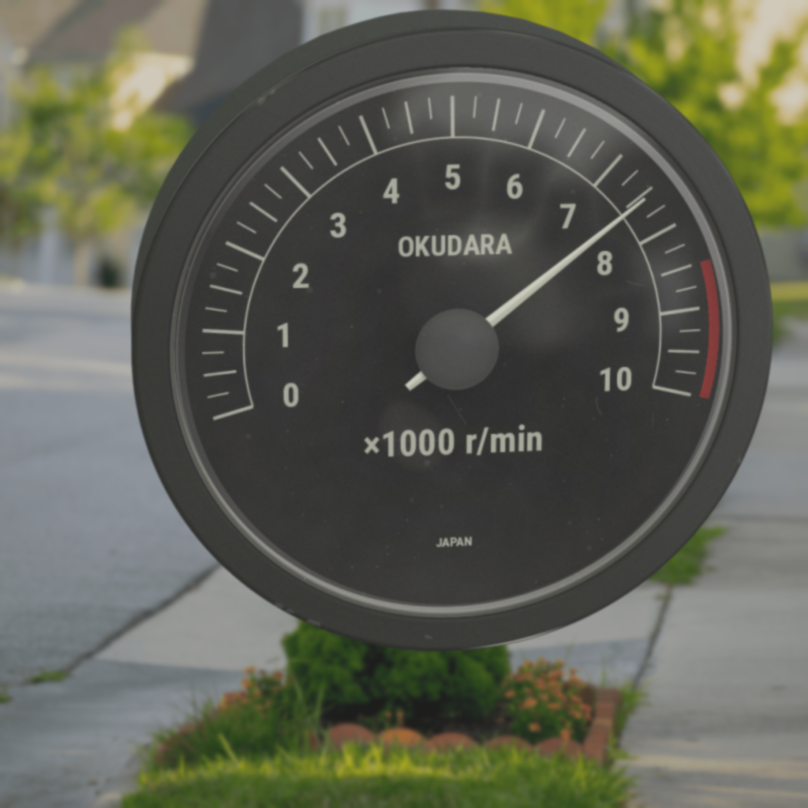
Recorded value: {"value": 7500, "unit": "rpm"}
